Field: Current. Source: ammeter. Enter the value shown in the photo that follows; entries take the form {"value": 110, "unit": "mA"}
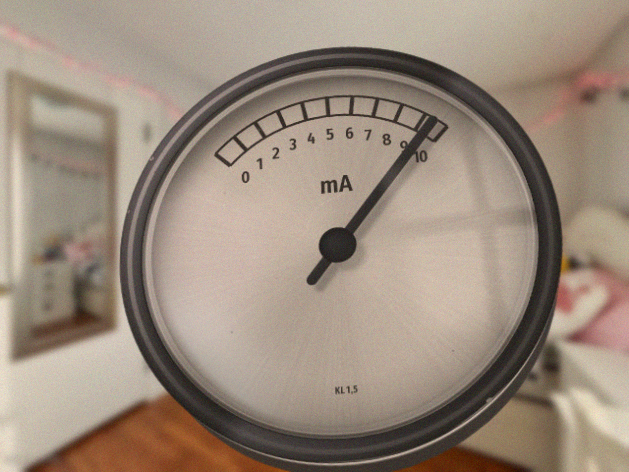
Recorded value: {"value": 9.5, "unit": "mA"}
